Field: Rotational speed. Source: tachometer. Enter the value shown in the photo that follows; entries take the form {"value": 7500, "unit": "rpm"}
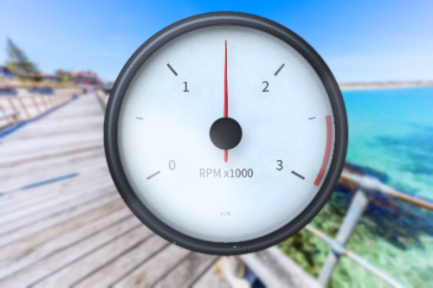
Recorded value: {"value": 1500, "unit": "rpm"}
